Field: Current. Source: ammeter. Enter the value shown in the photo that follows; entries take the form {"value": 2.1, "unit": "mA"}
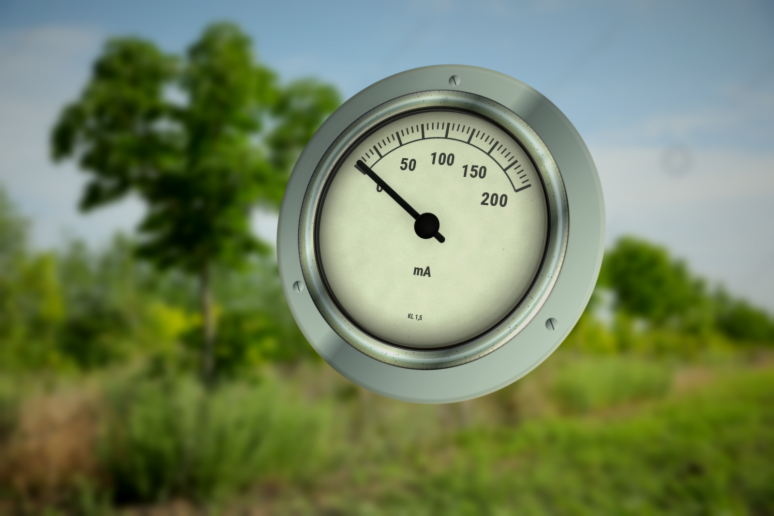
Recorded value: {"value": 5, "unit": "mA"}
